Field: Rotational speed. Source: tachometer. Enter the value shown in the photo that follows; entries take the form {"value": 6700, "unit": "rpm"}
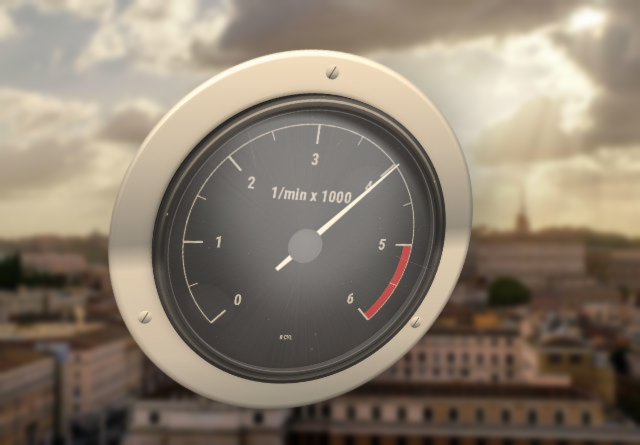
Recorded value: {"value": 4000, "unit": "rpm"}
